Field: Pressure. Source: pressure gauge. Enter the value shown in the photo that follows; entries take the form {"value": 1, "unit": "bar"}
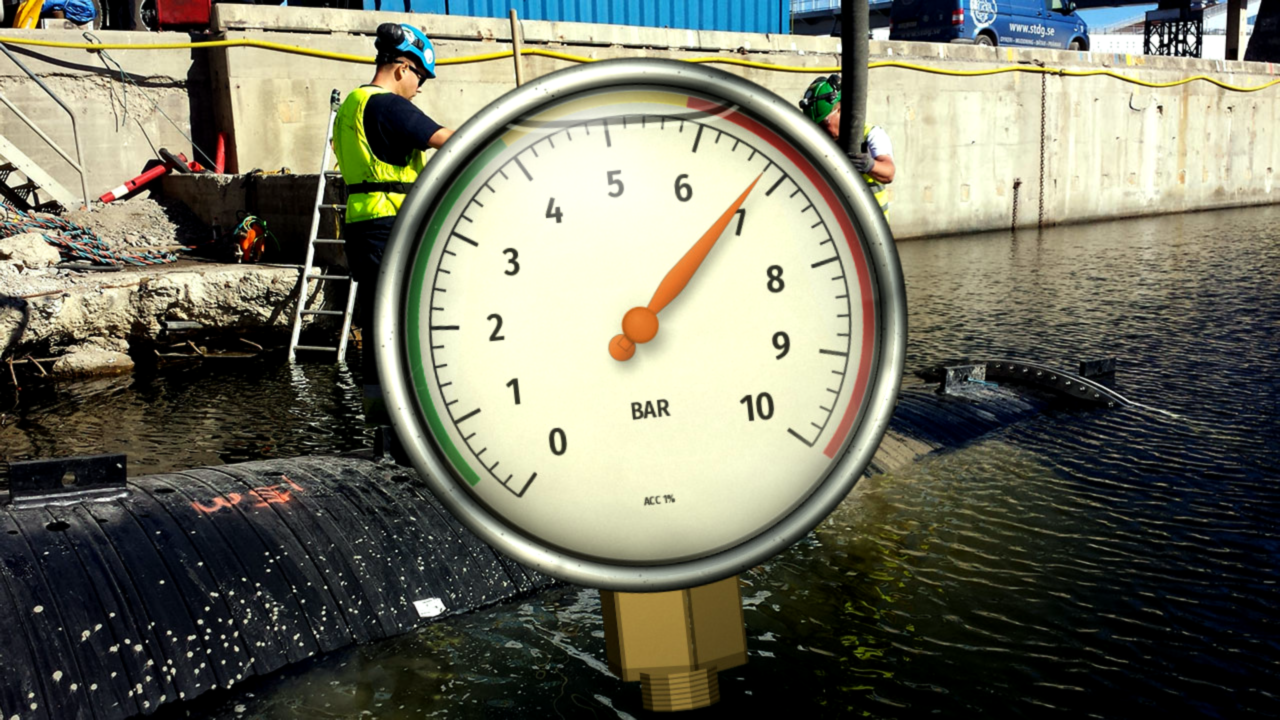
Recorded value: {"value": 6.8, "unit": "bar"}
